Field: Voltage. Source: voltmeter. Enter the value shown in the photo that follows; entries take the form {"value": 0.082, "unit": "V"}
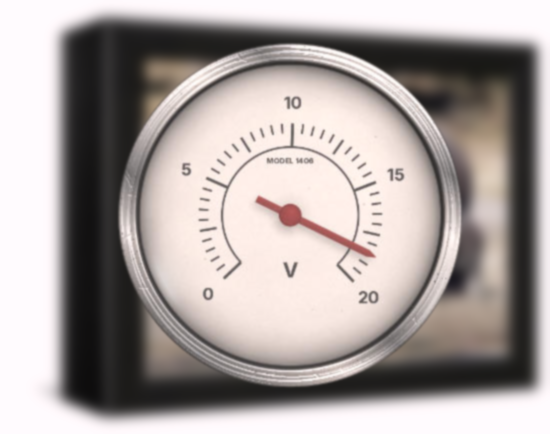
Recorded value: {"value": 18.5, "unit": "V"}
